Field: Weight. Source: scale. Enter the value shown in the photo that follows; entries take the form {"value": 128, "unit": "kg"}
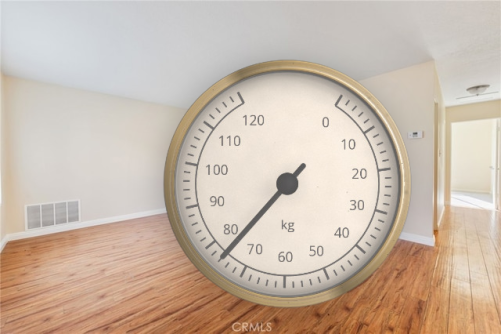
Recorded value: {"value": 76, "unit": "kg"}
